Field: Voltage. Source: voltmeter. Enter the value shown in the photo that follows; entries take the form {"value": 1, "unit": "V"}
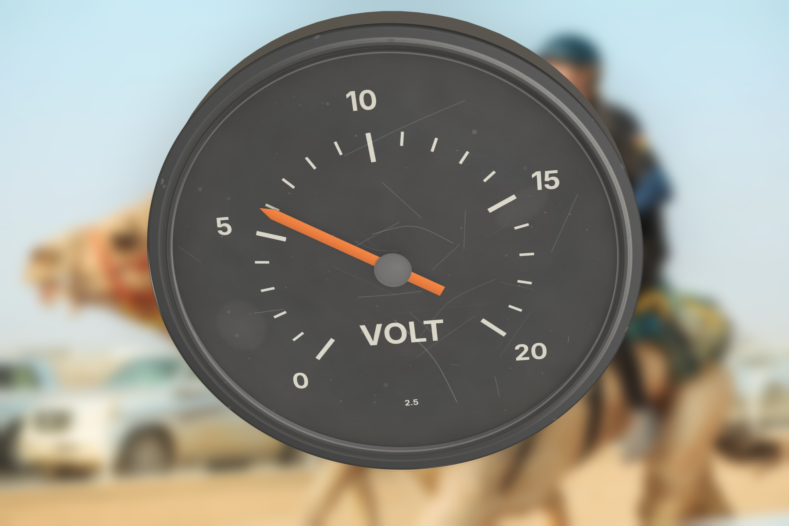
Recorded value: {"value": 6, "unit": "V"}
